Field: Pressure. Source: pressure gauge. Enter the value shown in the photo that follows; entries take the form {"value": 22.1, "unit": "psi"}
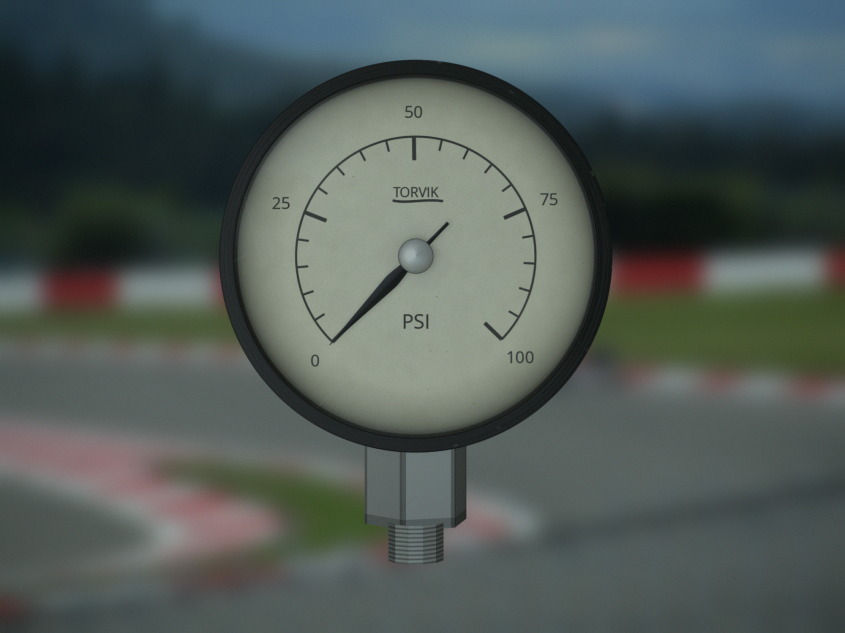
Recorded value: {"value": 0, "unit": "psi"}
